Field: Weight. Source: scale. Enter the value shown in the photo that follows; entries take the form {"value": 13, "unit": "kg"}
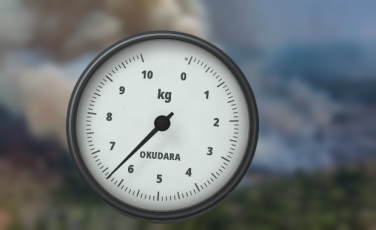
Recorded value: {"value": 6.3, "unit": "kg"}
